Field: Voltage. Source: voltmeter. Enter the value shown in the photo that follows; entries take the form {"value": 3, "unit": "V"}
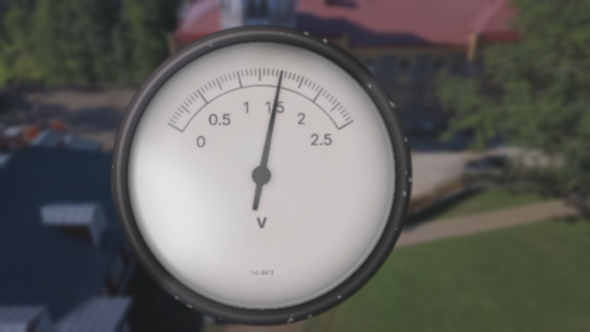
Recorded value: {"value": 1.5, "unit": "V"}
